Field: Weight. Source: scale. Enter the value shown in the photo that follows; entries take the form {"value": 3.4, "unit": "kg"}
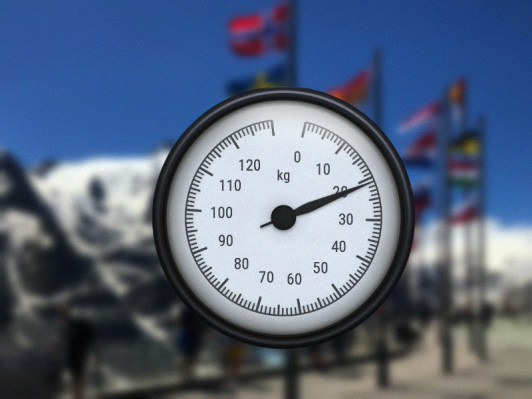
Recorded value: {"value": 21, "unit": "kg"}
